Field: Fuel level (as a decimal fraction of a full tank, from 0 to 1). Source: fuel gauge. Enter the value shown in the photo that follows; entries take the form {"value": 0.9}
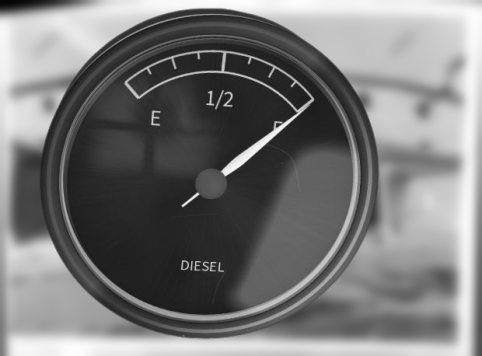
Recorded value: {"value": 1}
